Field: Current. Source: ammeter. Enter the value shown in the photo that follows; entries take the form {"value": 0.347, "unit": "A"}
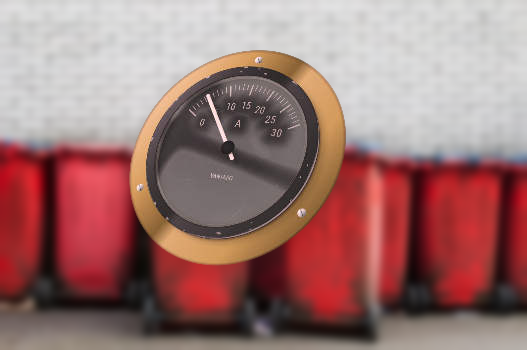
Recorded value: {"value": 5, "unit": "A"}
